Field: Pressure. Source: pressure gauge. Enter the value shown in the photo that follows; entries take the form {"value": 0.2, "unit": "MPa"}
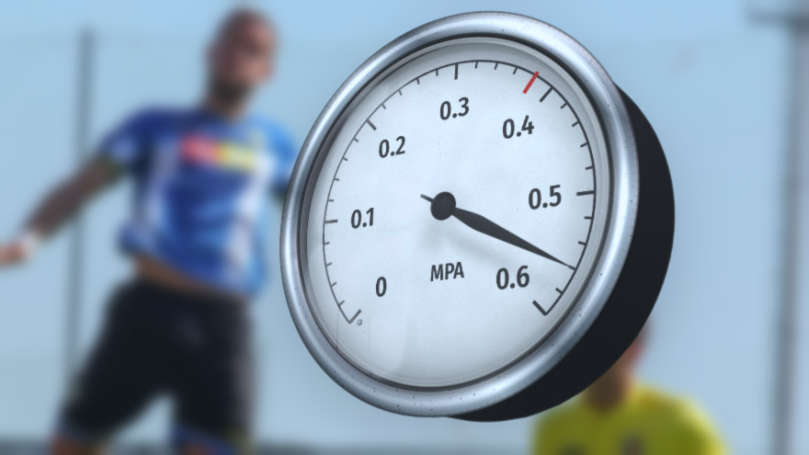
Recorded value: {"value": 0.56, "unit": "MPa"}
